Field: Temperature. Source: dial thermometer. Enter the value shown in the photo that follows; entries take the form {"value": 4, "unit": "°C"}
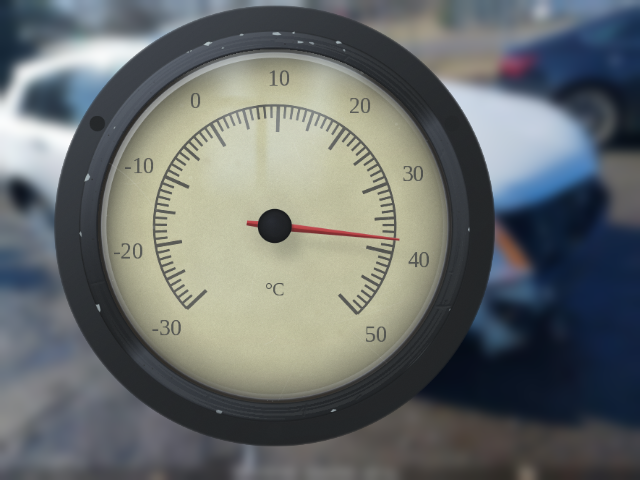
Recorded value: {"value": 38, "unit": "°C"}
